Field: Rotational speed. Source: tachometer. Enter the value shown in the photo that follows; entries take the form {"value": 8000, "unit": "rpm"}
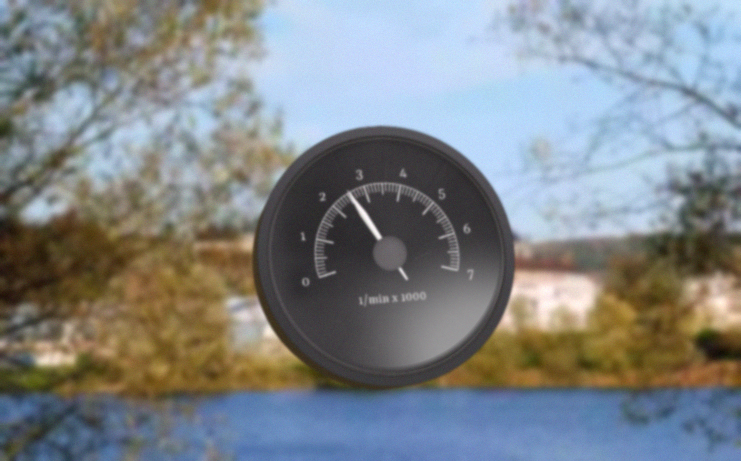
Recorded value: {"value": 2500, "unit": "rpm"}
